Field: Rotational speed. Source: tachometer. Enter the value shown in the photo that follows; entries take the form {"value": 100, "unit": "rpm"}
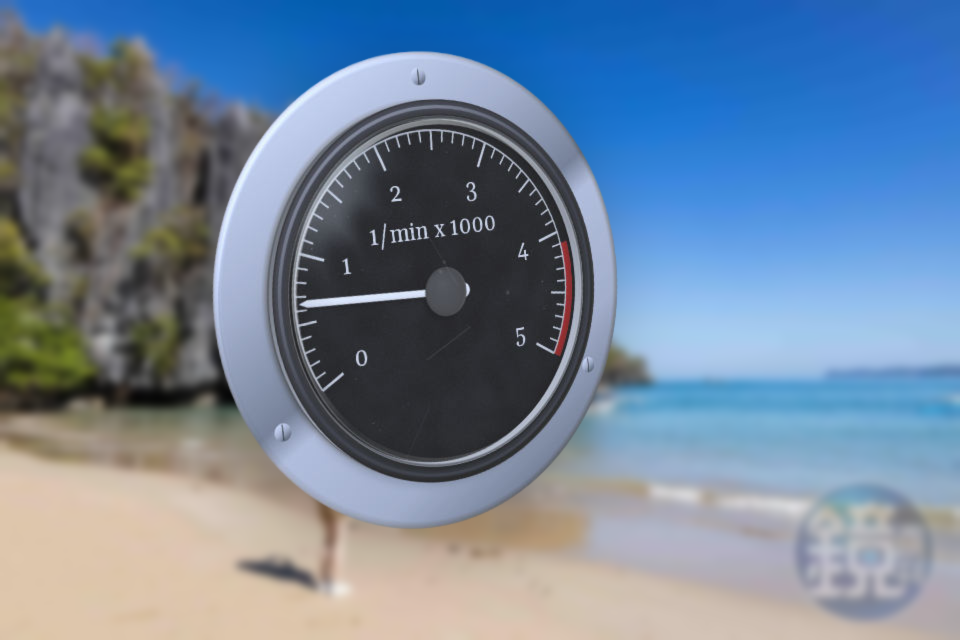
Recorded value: {"value": 650, "unit": "rpm"}
